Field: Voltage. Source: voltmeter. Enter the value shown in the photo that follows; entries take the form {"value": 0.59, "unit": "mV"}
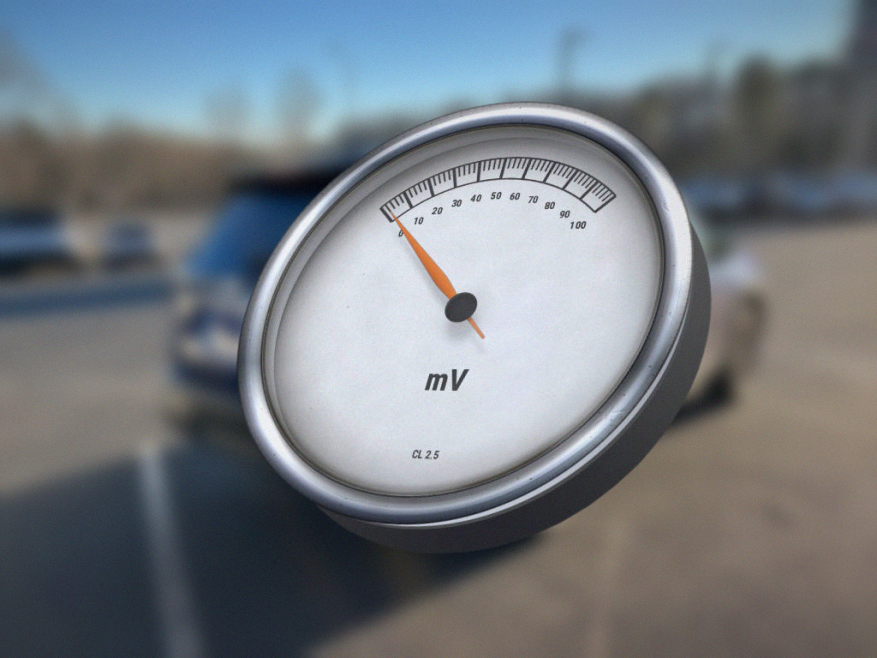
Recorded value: {"value": 2, "unit": "mV"}
